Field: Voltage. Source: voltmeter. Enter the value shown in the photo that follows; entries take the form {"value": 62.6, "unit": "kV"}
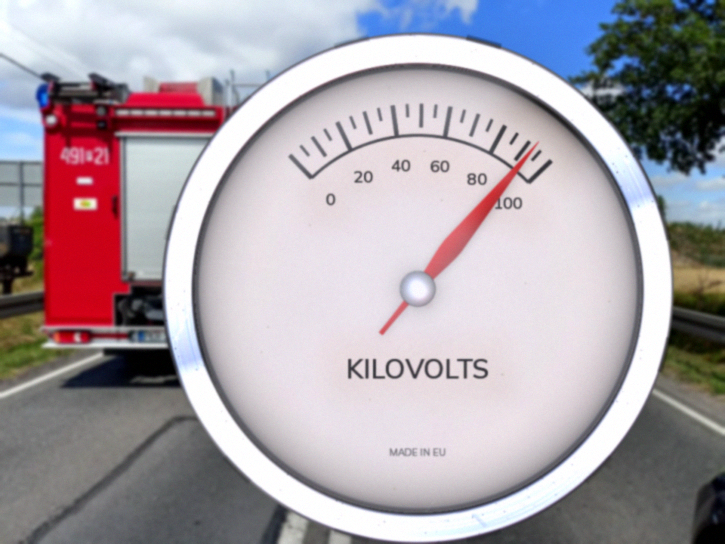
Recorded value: {"value": 92.5, "unit": "kV"}
